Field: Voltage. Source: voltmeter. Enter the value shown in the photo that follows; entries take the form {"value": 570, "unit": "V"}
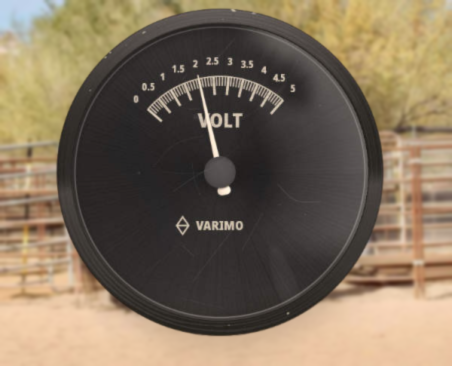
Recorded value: {"value": 2, "unit": "V"}
